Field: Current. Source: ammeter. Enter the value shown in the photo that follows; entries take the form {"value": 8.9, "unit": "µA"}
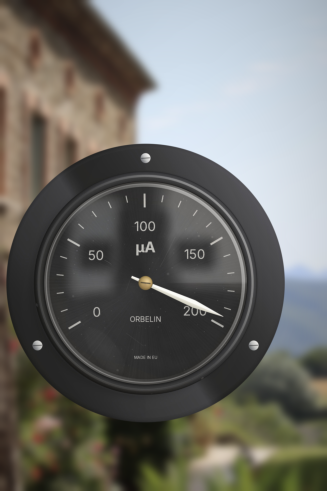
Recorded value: {"value": 195, "unit": "µA"}
